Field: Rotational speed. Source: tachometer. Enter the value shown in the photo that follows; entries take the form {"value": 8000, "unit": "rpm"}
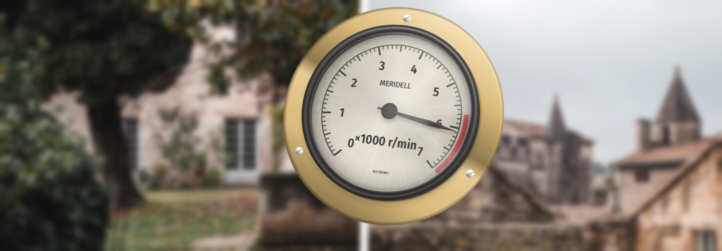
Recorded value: {"value": 6100, "unit": "rpm"}
